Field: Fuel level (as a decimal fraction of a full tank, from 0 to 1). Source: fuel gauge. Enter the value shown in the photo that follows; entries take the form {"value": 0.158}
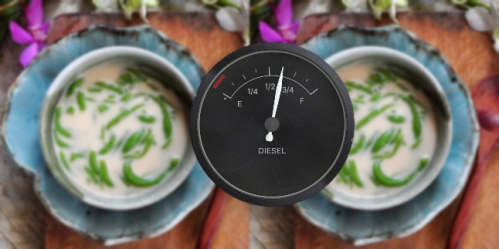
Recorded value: {"value": 0.625}
